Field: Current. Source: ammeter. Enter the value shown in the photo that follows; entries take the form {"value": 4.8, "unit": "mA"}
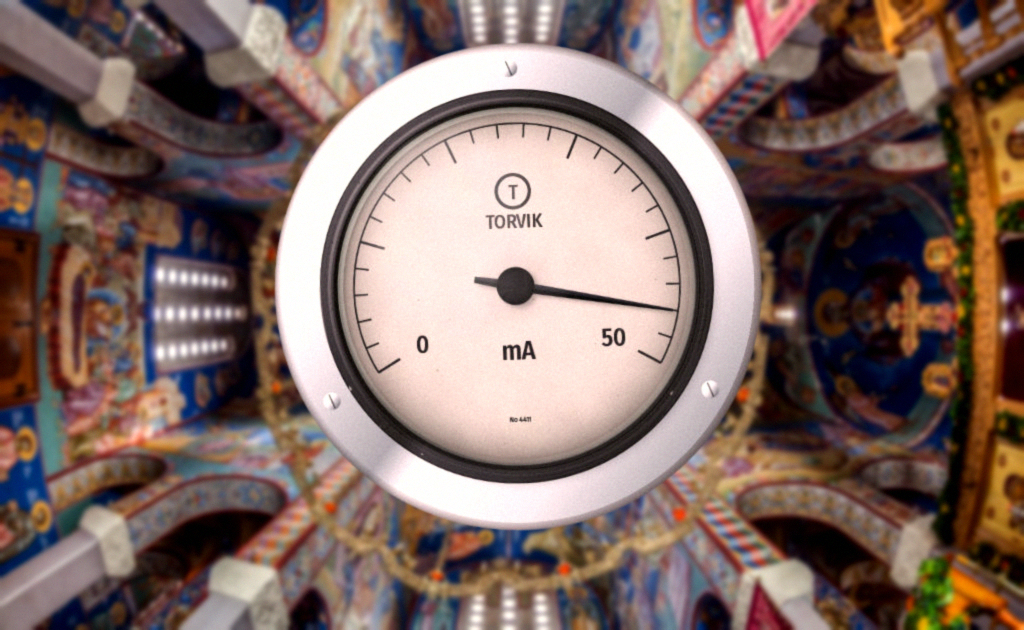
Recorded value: {"value": 46, "unit": "mA"}
